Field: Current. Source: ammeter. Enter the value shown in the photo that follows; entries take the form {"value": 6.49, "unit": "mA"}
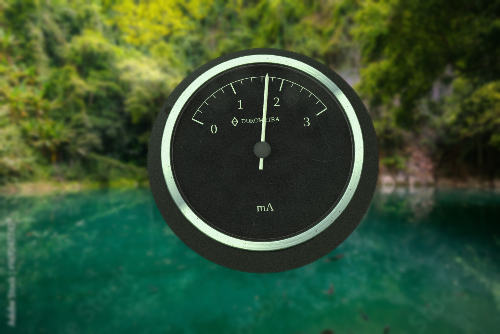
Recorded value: {"value": 1.7, "unit": "mA"}
